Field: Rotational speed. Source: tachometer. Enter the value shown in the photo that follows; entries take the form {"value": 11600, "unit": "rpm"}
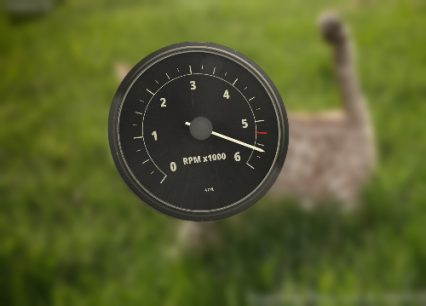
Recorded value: {"value": 5625, "unit": "rpm"}
